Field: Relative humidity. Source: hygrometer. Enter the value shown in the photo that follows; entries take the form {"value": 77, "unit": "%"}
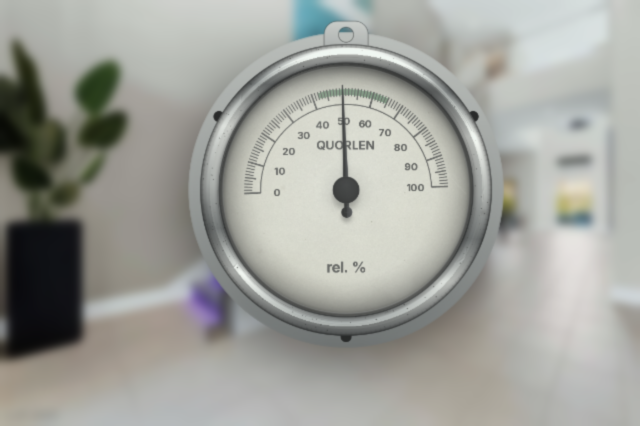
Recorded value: {"value": 50, "unit": "%"}
